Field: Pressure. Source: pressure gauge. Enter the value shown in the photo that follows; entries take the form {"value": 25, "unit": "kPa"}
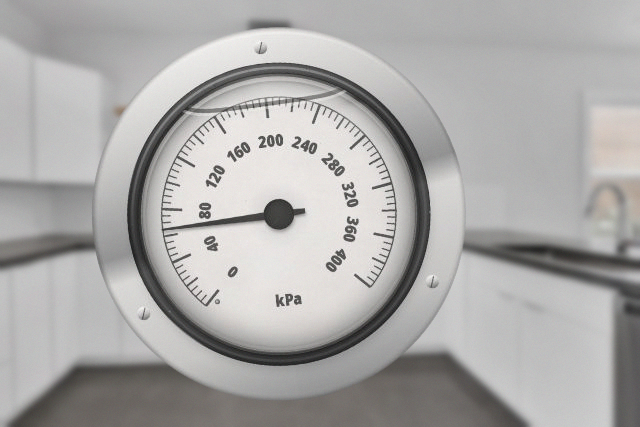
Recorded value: {"value": 65, "unit": "kPa"}
